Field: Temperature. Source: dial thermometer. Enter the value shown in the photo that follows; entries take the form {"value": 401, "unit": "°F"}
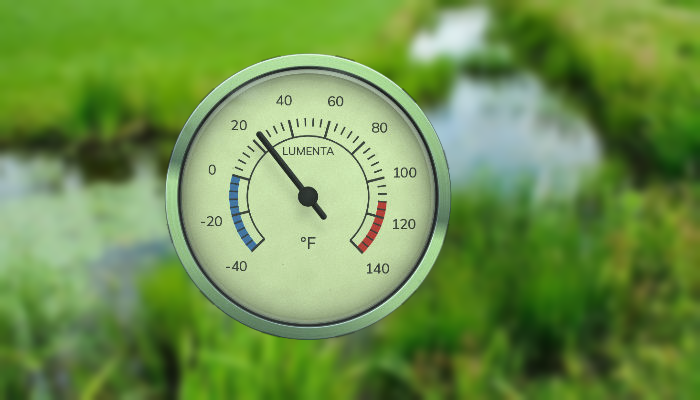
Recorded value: {"value": 24, "unit": "°F"}
